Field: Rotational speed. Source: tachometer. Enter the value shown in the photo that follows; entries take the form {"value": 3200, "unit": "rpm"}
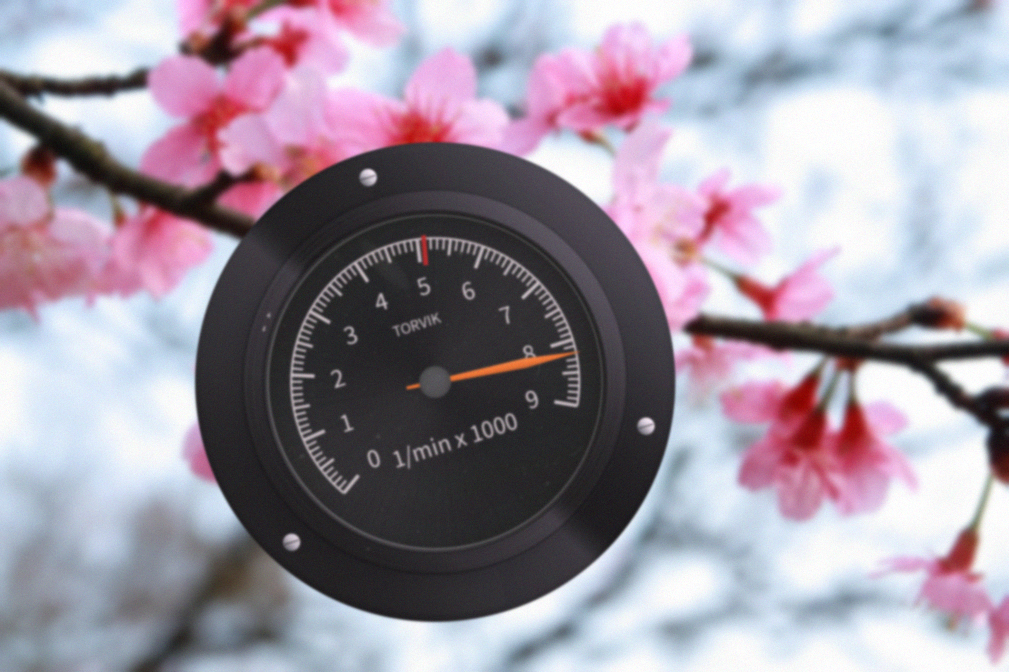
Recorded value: {"value": 8200, "unit": "rpm"}
